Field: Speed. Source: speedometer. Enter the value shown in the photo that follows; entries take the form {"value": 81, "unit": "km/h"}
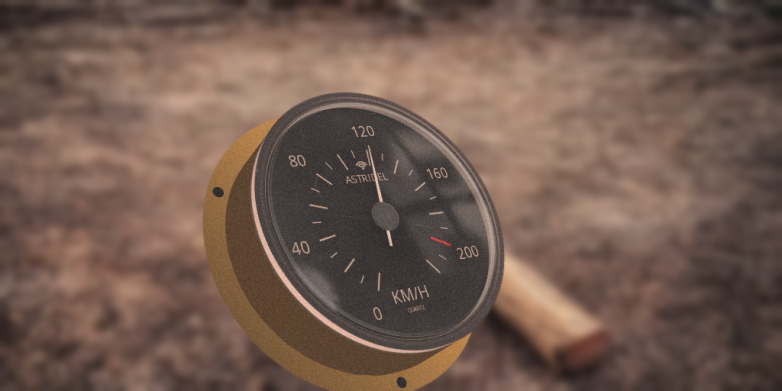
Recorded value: {"value": 120, "unit": "km/h"}
